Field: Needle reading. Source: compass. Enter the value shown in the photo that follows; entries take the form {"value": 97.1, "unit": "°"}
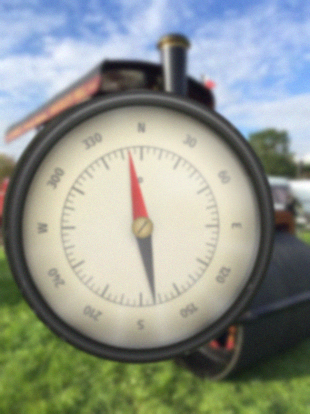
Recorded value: {"value": 350, "unit": "°"}
